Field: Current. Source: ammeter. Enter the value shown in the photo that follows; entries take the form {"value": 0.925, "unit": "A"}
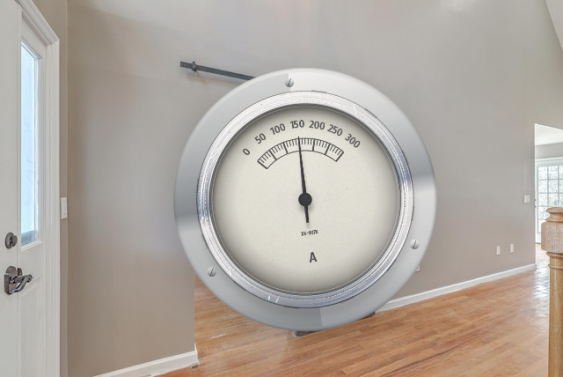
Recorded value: {"value": 150, "unit": "A"}
